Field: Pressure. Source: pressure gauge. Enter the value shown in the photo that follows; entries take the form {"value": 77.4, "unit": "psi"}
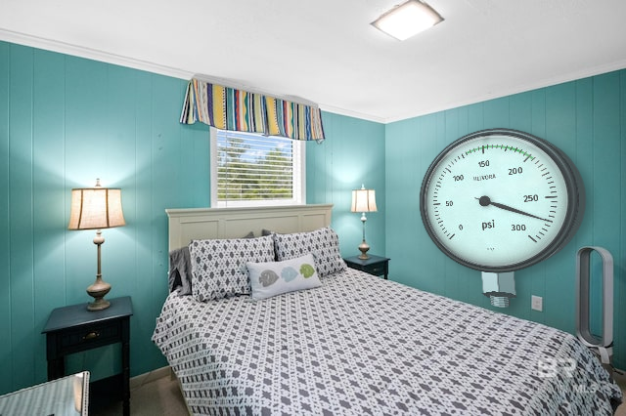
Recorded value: {"value": 275, "unit": "psi"}
